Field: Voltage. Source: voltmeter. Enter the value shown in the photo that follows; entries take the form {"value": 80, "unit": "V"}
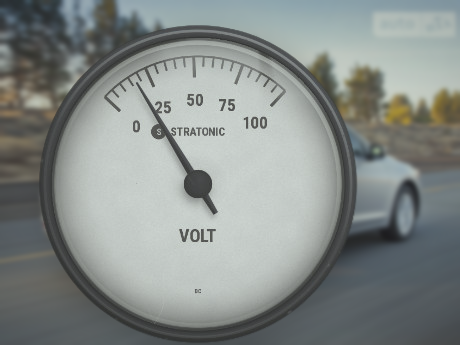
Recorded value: {"value": 17.5, "unit": "V"}
